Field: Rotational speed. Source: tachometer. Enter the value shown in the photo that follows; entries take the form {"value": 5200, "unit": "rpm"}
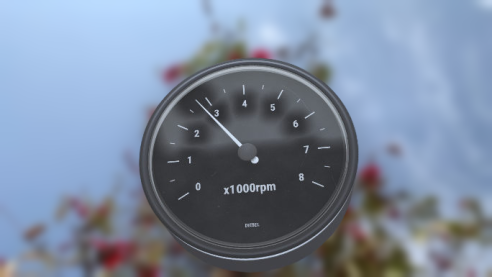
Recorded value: {"value": 2750, "unit": "rpm"}
